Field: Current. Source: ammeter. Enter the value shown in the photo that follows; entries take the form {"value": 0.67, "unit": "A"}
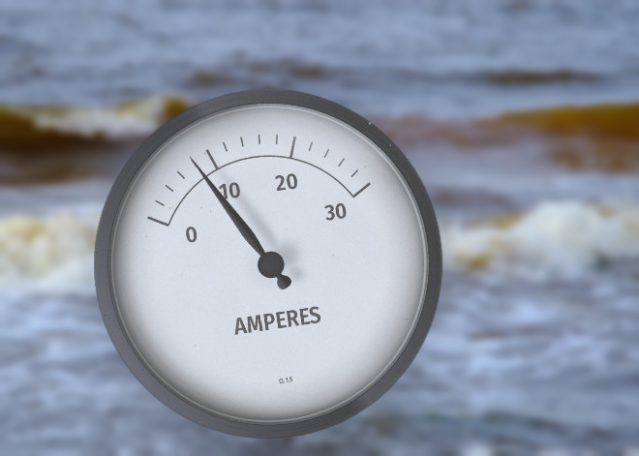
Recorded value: {"value": 8, "unit": "A"}
